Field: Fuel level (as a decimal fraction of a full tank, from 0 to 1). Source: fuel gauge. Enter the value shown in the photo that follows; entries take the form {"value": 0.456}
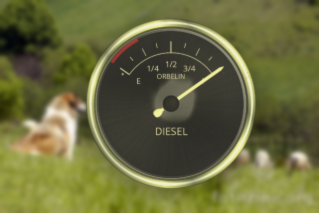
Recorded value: {"value": 1}
